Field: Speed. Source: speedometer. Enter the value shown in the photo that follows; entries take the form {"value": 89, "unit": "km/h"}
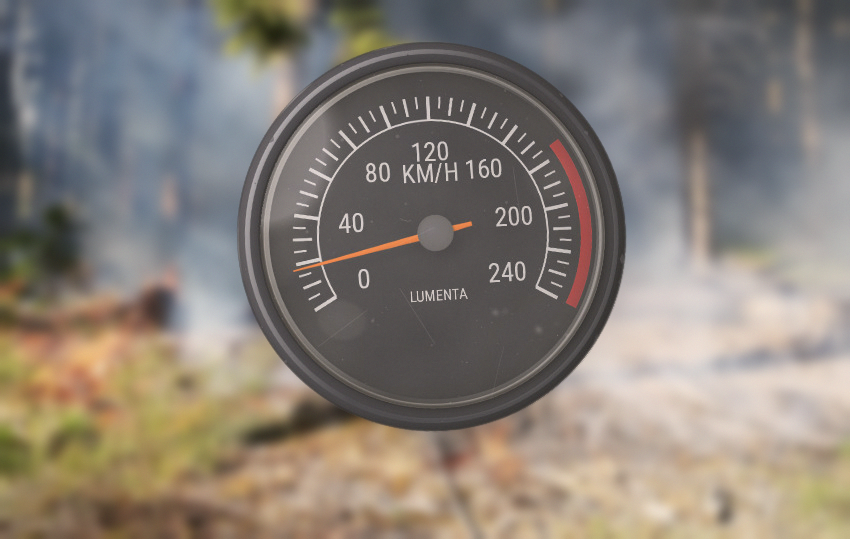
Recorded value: {"value": 17.5, "unit": "km/h"}
